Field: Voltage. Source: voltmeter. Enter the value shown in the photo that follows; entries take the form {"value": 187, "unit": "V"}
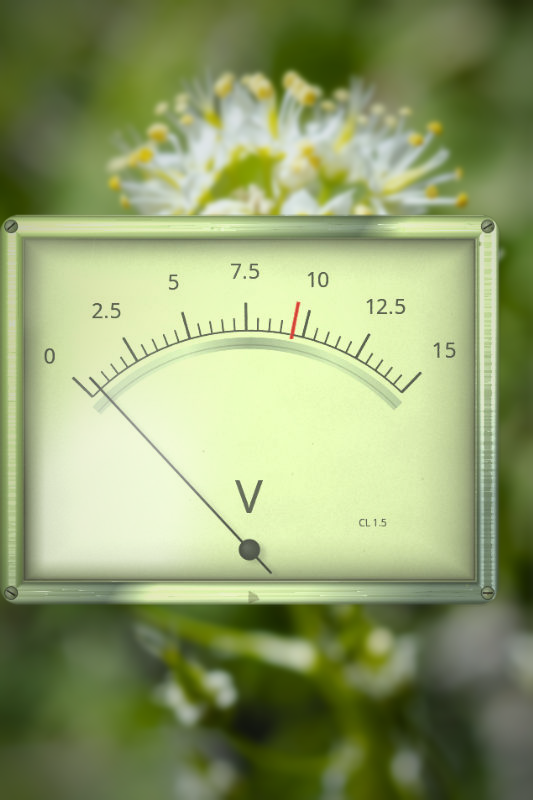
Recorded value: {"value": 0.5, "unit": "V"}
